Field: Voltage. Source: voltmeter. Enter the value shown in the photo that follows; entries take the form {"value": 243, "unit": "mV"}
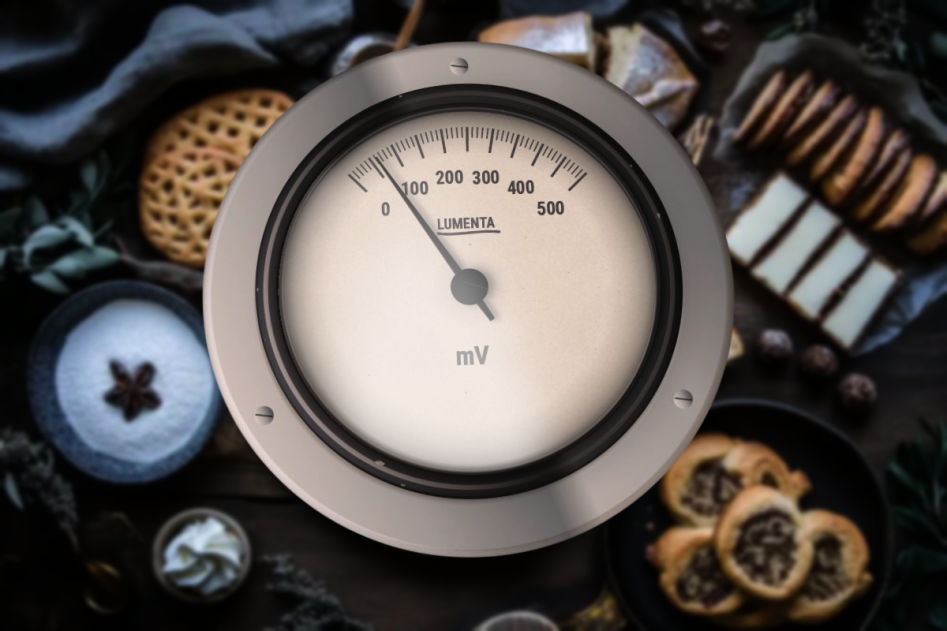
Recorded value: {"value": 60, "unit": "mV"}
